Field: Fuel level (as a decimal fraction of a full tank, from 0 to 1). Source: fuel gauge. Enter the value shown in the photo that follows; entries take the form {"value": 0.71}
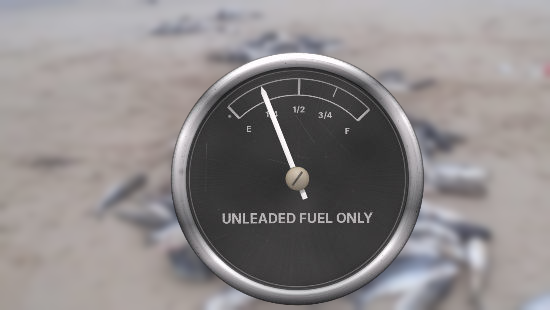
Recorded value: {"value": 0.25}
